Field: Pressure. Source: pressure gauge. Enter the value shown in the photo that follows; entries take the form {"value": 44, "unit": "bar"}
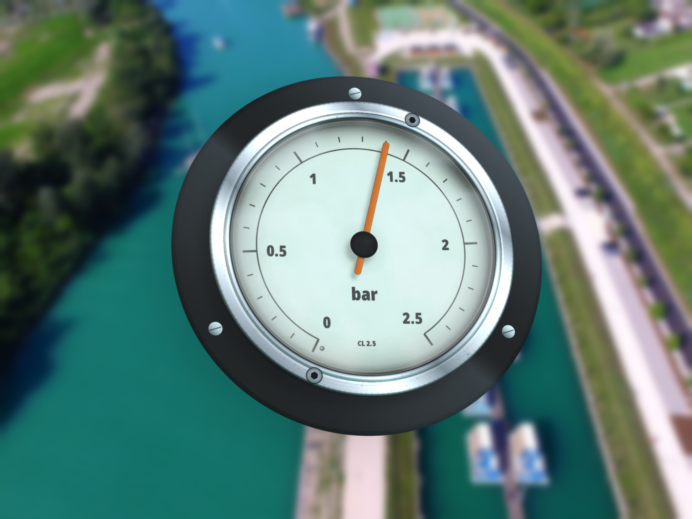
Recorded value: {"value": 1.4, "unit": "bar"}
